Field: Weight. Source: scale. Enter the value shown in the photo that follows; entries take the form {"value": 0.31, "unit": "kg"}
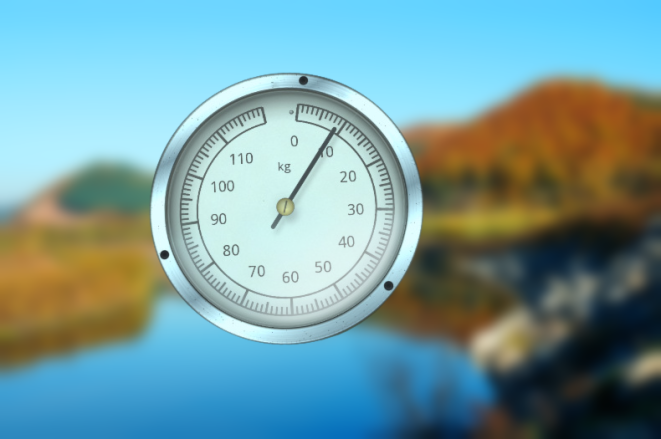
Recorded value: {"value": 9, "unit": "kg"}
